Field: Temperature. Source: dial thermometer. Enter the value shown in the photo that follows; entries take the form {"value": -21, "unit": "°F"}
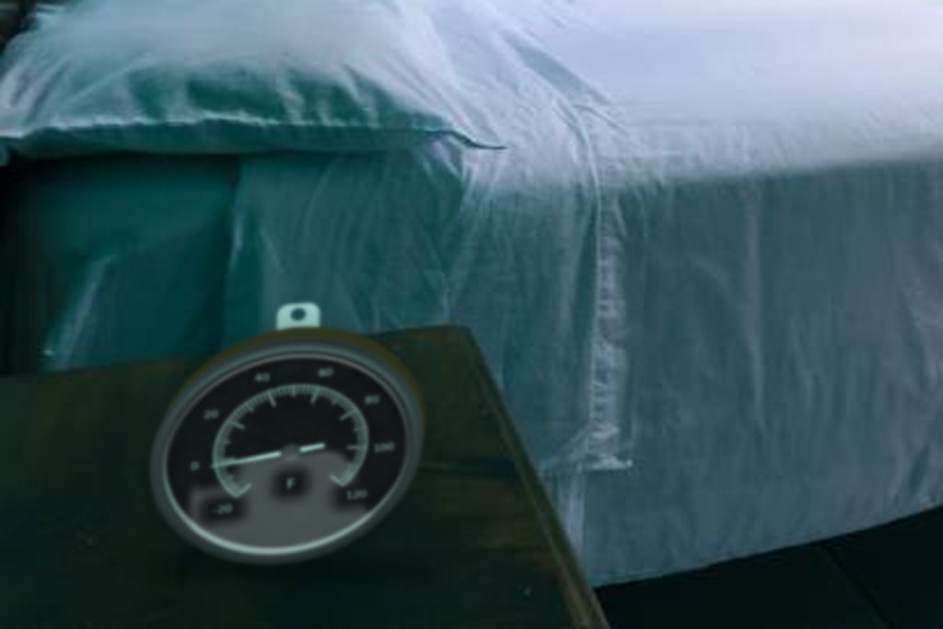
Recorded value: {"value": 0, "unit": "°F"}
